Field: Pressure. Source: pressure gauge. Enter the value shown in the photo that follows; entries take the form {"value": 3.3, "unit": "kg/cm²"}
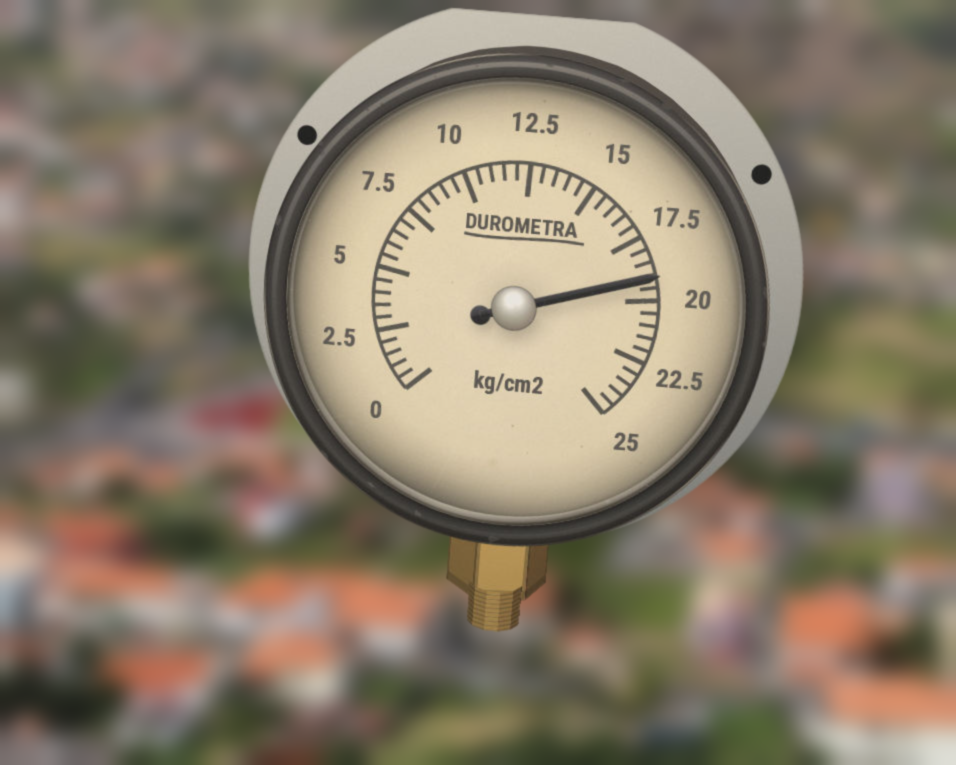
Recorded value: {"value": 19, "unit": "kg/cm²"}
